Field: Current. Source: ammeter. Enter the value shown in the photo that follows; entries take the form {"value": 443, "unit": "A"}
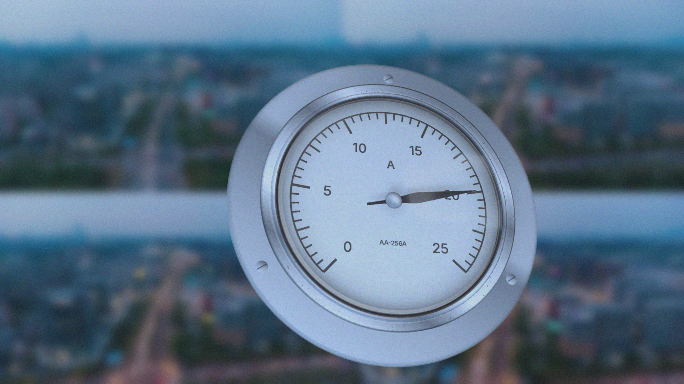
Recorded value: {"value": 20, "unit": "A"}
